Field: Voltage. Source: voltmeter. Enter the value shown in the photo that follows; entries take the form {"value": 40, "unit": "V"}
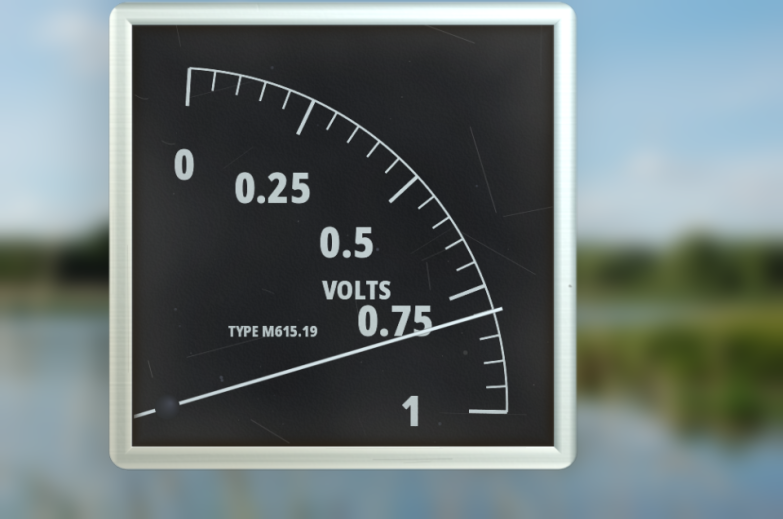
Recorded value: {"value": 0.8, "unit": "V"}
